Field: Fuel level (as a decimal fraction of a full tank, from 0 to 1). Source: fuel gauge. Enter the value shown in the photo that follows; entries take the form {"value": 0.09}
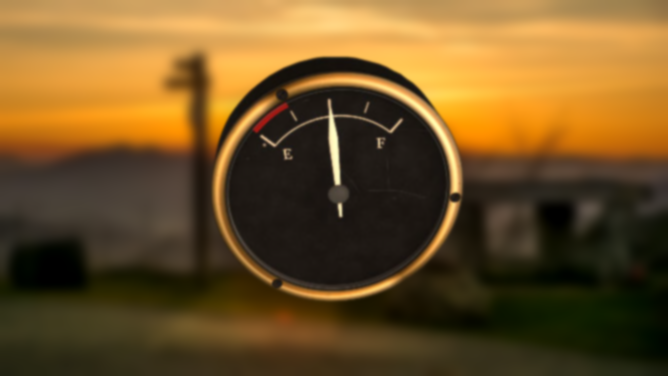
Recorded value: {"value": 0.5}
